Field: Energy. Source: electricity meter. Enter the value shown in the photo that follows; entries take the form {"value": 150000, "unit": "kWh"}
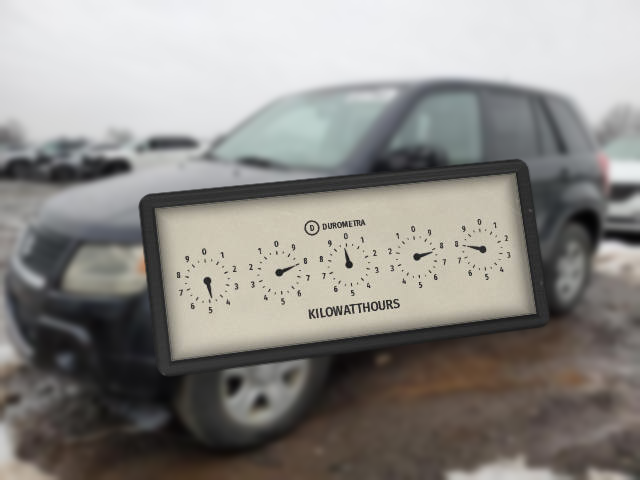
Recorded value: {"value": 47978, "unit": "kWh"}
